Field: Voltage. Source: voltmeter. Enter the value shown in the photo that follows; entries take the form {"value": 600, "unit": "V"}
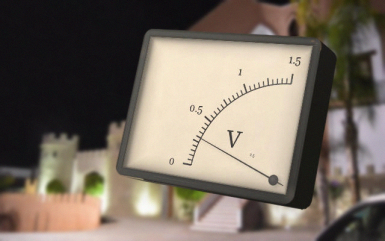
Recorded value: {"value": 0.3, "unit": "V"}
